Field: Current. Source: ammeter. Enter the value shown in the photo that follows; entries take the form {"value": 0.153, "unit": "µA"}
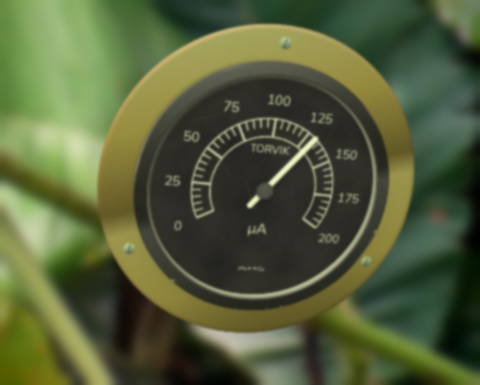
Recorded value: {"value": 130, "unit": "µA"}
